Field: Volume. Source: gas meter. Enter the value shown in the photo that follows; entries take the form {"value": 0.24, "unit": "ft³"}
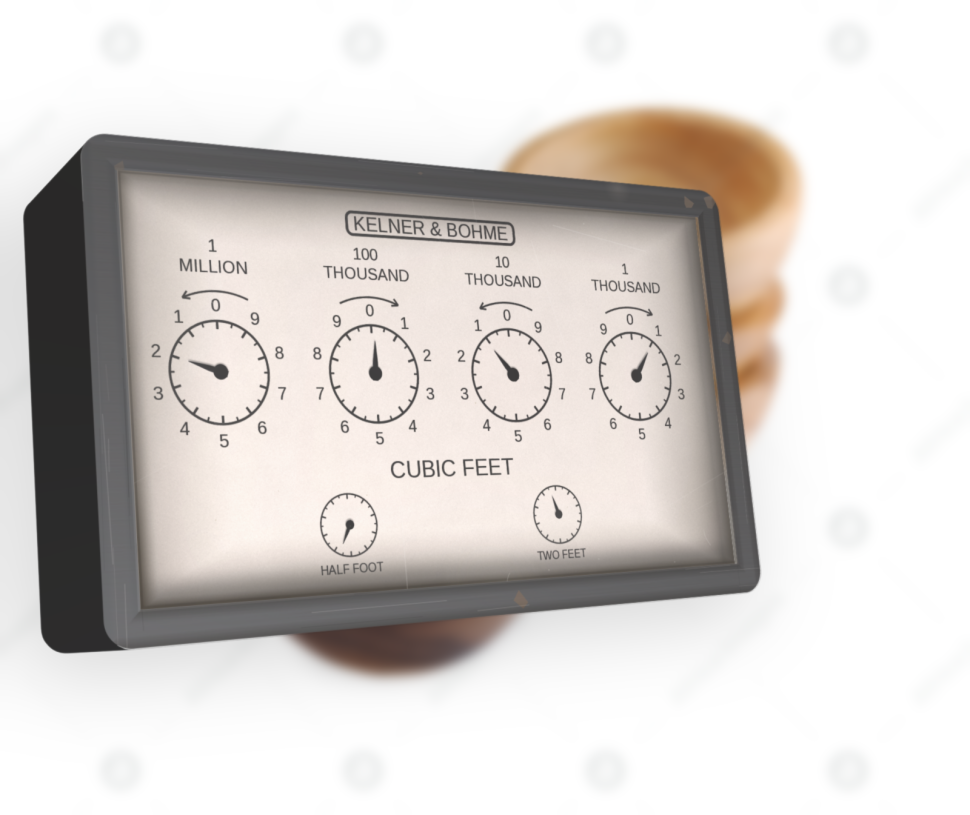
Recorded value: {"value": 201100, "unit": "ft³"}
